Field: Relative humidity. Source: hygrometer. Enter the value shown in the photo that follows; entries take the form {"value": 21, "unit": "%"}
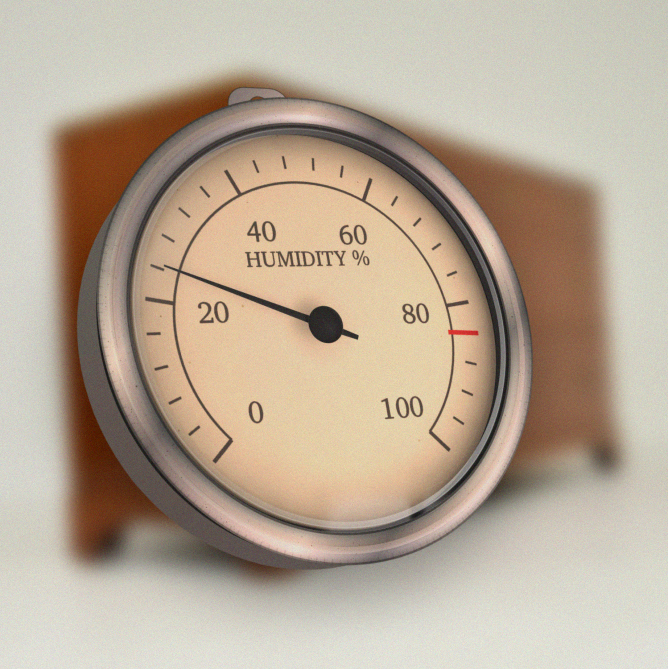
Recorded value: {"value": 24, "unit": "%"}
